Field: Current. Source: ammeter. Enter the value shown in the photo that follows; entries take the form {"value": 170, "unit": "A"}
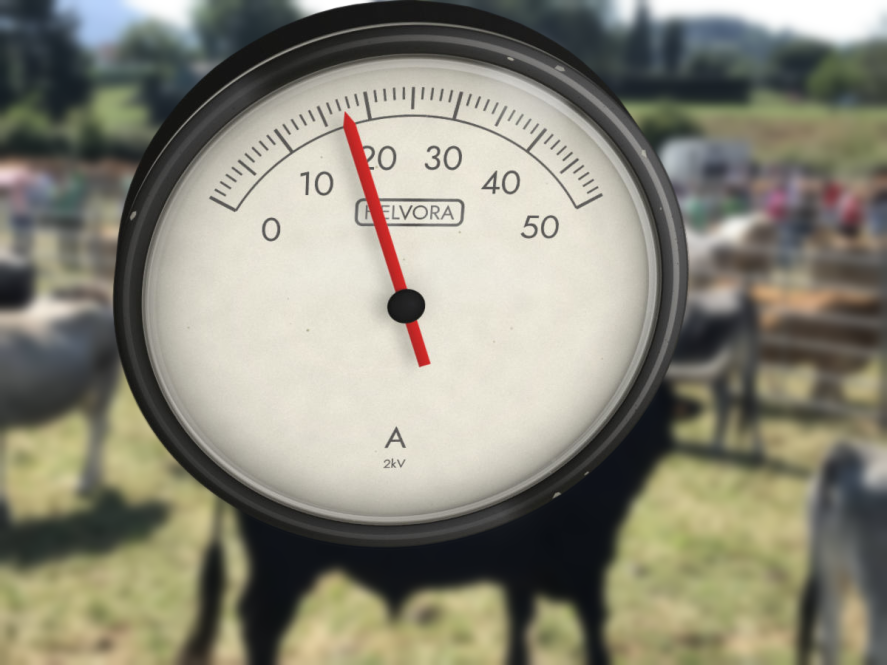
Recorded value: {"value": 17.5, "unit": "A"}
